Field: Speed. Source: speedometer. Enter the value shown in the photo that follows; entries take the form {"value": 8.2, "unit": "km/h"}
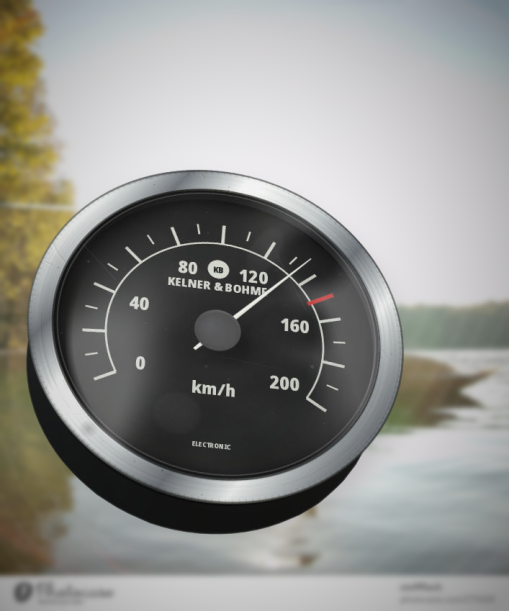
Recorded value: {"value": 135, "unit": "km/h"}
